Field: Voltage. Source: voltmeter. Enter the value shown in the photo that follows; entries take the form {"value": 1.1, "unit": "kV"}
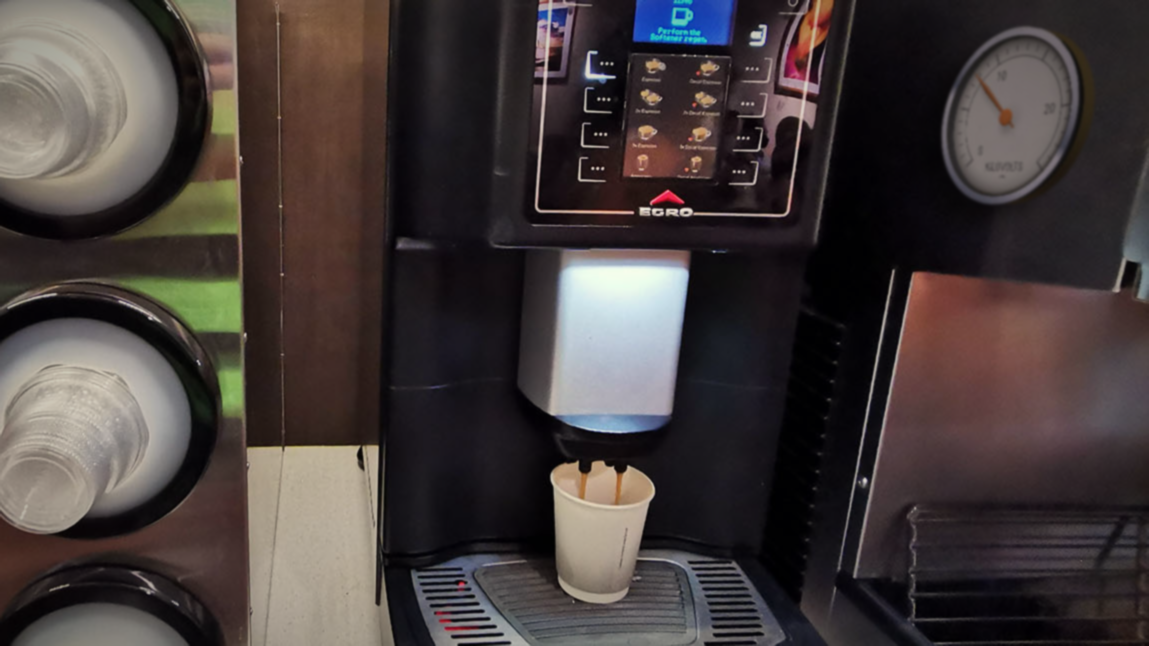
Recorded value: {"value": 8, "unit": "kV"}
